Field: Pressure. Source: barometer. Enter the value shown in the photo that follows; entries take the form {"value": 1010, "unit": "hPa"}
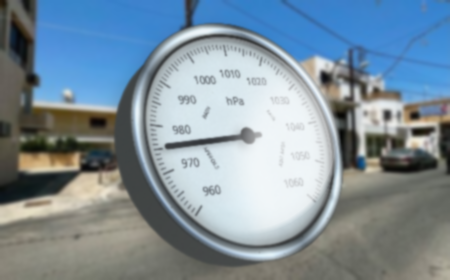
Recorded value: {"value": 975, "unit": "hPa"}
